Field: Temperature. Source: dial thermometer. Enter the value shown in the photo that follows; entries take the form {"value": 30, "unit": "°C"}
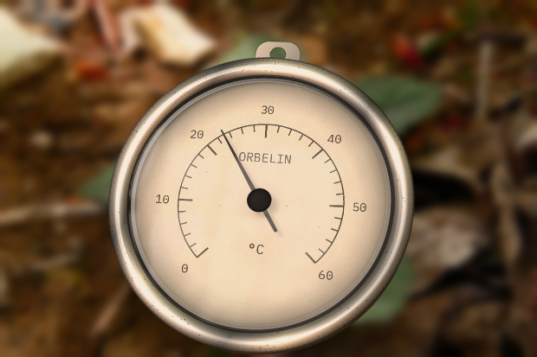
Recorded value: {"value": 23, "unit": "°C"}
